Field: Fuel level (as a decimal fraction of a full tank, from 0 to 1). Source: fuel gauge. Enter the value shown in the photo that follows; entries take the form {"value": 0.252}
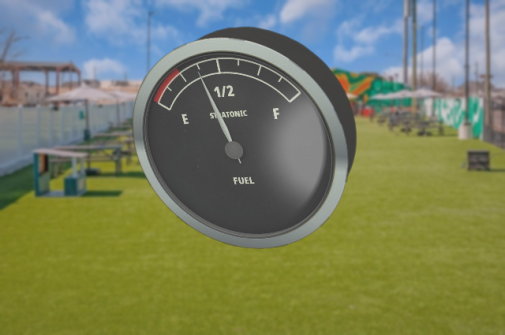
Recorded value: {"value": 0.375}
